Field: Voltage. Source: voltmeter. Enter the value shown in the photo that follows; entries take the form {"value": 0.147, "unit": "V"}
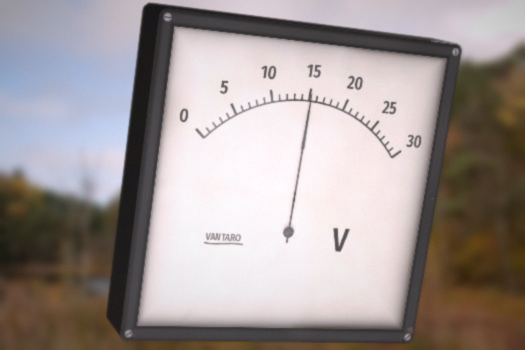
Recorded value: {"value": 15, "unit": "V"}
